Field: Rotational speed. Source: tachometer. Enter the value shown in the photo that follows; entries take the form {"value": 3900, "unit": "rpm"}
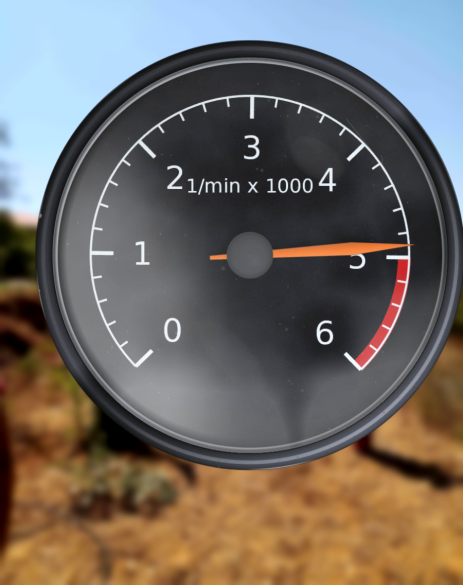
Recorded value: {"value": 4900, "unit": "rpm"}
